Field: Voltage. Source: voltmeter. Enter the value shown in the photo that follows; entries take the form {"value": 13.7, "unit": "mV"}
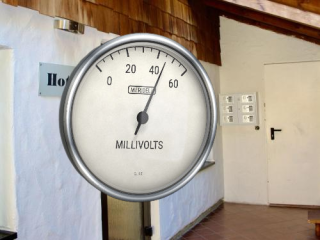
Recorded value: {"value": 45, "unit": "mV"}
